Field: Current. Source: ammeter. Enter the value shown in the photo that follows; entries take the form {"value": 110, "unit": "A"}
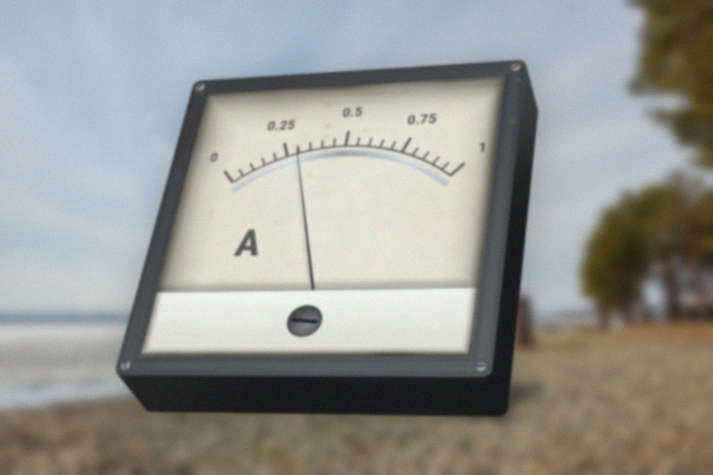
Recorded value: {"value": 0.3, "unit": "A"}
